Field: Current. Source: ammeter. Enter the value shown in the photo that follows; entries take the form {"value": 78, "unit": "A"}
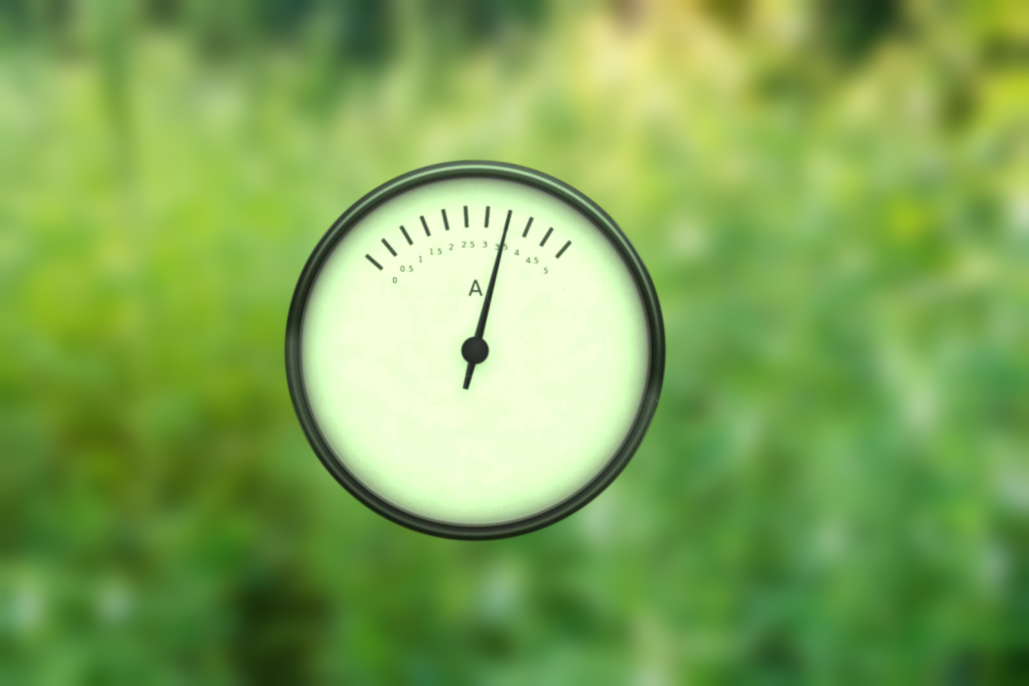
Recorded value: {"value": 3.5, "unit": "A"}
